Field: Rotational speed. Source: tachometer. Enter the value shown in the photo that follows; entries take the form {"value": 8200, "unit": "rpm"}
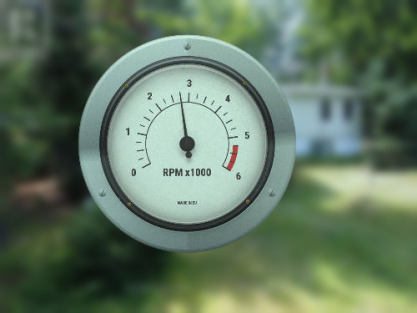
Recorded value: {"value": 2750, "unit": "rpm"}
